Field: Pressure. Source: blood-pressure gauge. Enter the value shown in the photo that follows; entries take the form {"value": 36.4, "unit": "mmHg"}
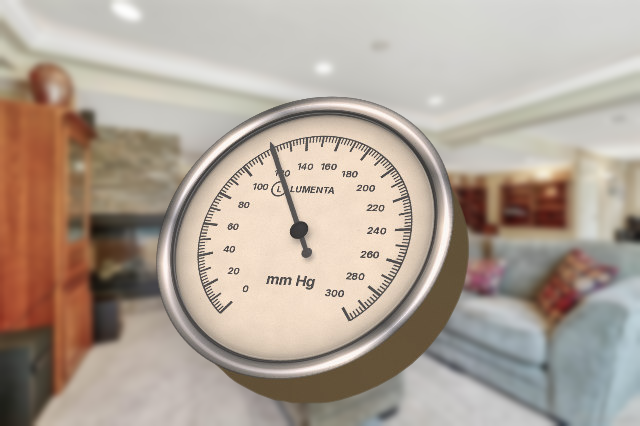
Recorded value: {"value": 120, "unit": "mmHg"}
